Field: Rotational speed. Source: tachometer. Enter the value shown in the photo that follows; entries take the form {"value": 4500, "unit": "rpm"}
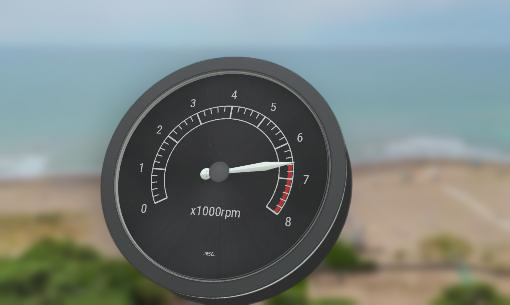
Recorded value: {"value": 6600, "unit": "rpm"}
